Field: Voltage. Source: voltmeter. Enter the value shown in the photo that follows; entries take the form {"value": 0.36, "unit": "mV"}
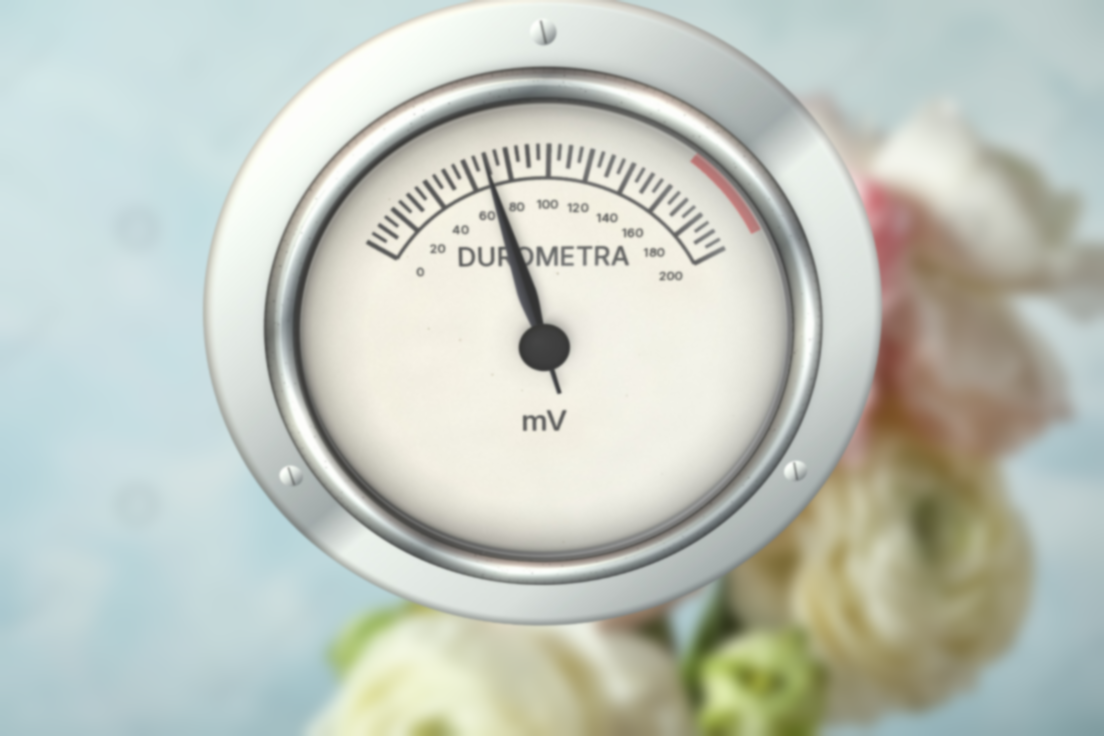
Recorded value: {"value": 70, "unit": "mV"}
